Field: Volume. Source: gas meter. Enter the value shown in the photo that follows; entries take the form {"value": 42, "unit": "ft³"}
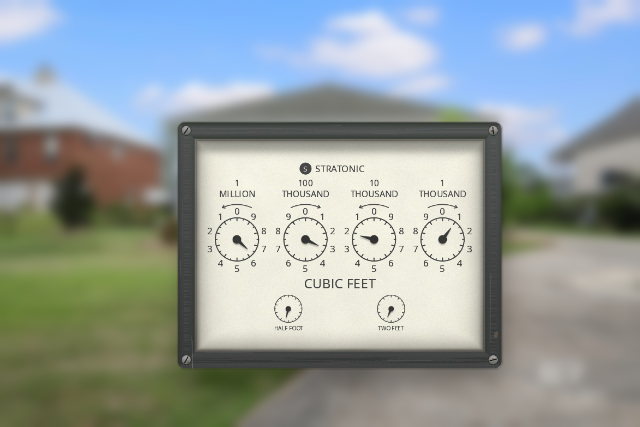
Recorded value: {"value": 632100, "unit": "ft³"}
